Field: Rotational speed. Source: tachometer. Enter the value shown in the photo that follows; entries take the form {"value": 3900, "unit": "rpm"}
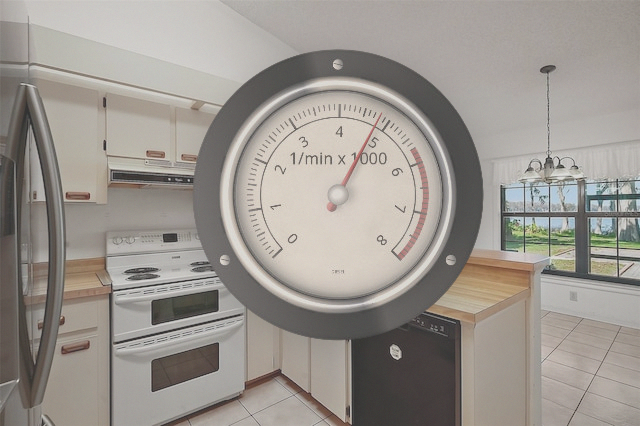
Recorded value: {"value": 4800, "unit": "rpm"}
